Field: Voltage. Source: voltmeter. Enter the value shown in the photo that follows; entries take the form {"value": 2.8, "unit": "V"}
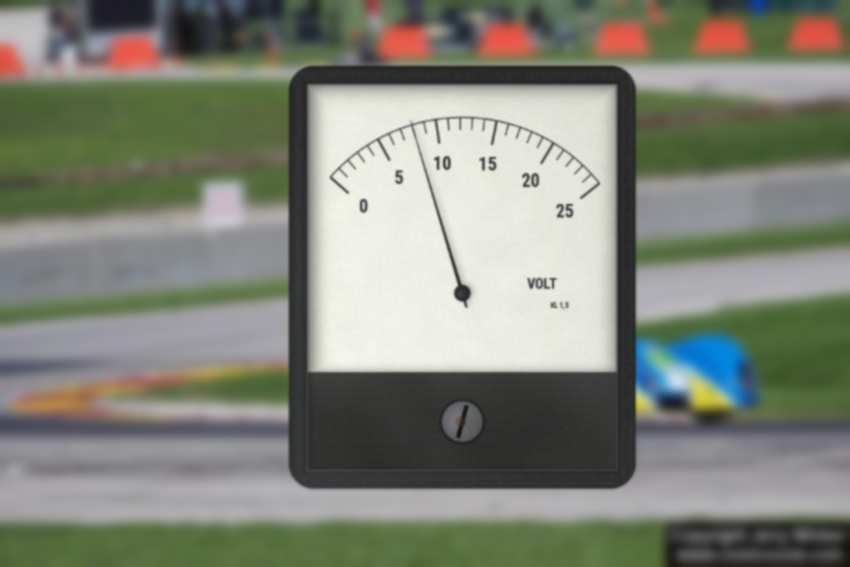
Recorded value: {"value": 8, "unit": "V"}
